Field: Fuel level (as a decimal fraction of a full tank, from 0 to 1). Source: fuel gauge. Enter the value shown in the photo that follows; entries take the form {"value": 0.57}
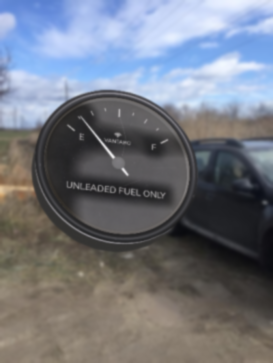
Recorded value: {"value": 0.125}
